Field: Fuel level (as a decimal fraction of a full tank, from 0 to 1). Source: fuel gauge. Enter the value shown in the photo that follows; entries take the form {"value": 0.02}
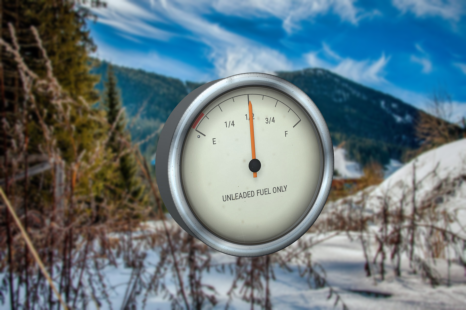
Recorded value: {"value": 0.5}
